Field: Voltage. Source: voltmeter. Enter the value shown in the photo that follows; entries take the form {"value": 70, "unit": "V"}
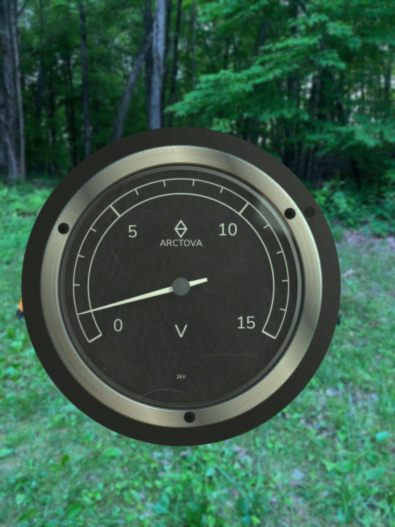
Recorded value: {"value": 1, "unit": "V"}
